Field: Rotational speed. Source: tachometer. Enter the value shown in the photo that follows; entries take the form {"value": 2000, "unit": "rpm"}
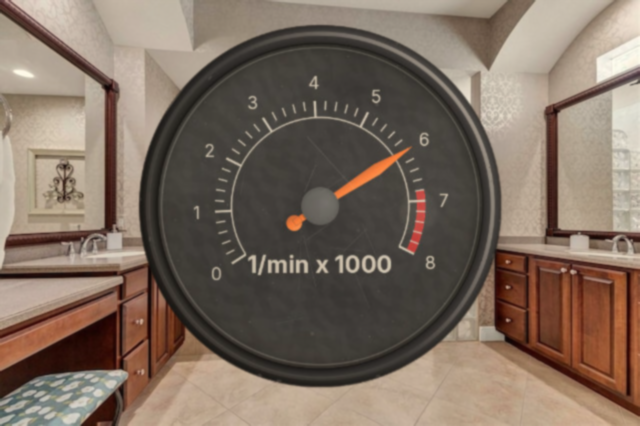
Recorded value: {"value": 6000, "unit": "rpm"}
